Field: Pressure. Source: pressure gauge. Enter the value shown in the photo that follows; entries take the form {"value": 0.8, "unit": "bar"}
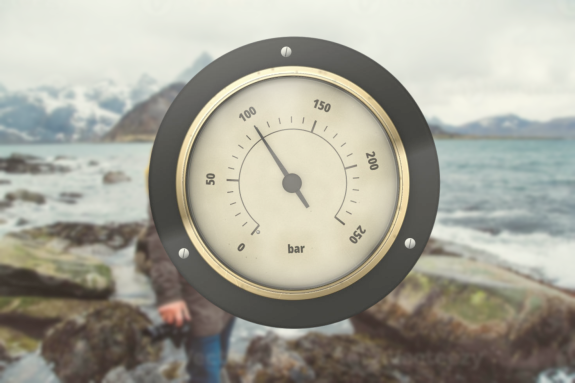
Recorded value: {"value": 100, "unit": "bar"}
